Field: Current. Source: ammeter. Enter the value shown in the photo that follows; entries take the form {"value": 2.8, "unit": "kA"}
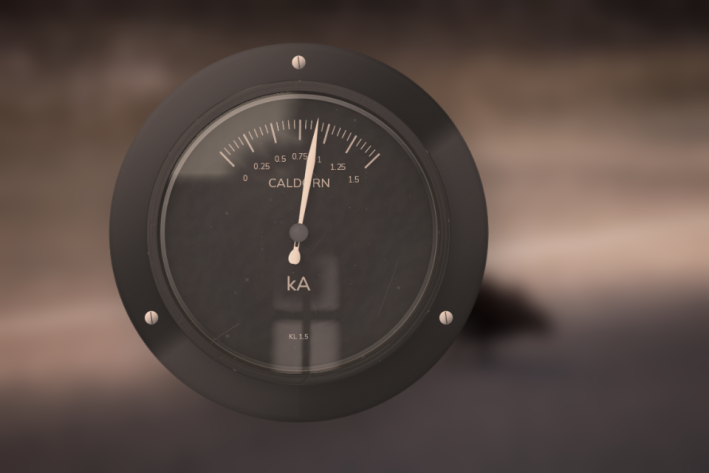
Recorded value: {"value": 0.9, "unit": "kA"}
